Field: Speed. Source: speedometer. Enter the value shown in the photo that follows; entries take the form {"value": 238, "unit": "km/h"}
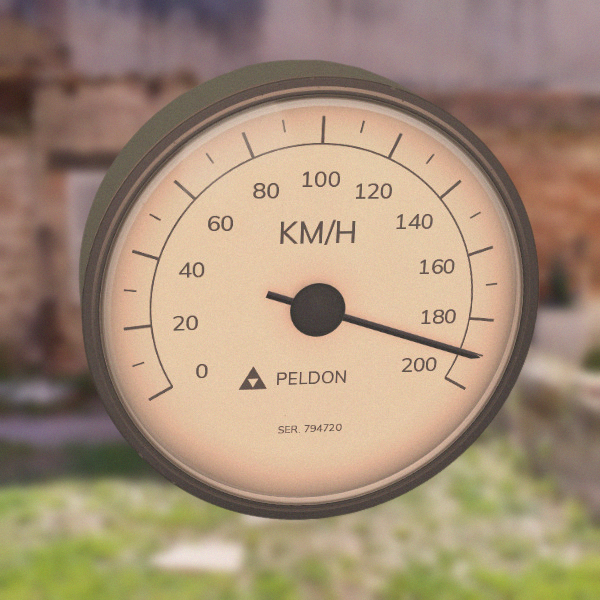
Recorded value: {"value": 190, "unit": "km/h"}
